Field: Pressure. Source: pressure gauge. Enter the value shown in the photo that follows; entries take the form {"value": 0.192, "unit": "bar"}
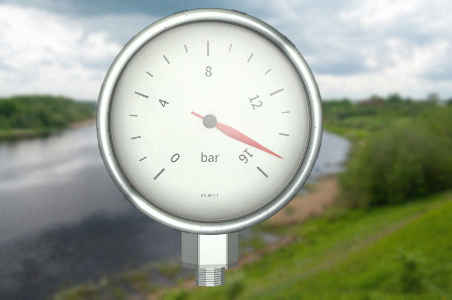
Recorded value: {"value": 15, "unit": "bar"}
